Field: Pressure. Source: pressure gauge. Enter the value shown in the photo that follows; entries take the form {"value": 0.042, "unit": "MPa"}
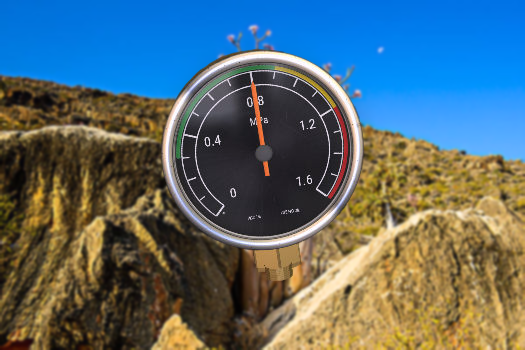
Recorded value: {"value": 0.8, "unit": "MPa"}
